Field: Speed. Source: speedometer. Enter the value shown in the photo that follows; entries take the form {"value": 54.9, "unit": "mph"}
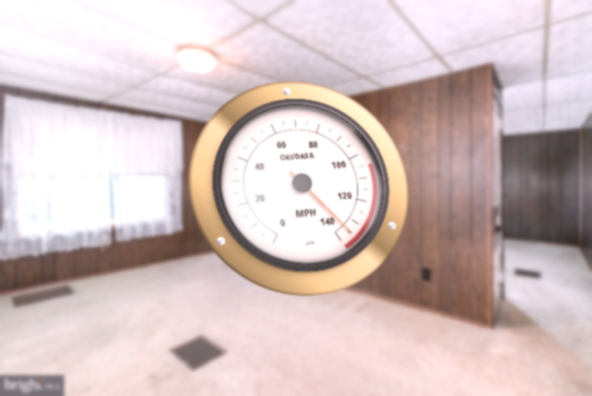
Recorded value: {"value": 135, "unit": "mph"}
